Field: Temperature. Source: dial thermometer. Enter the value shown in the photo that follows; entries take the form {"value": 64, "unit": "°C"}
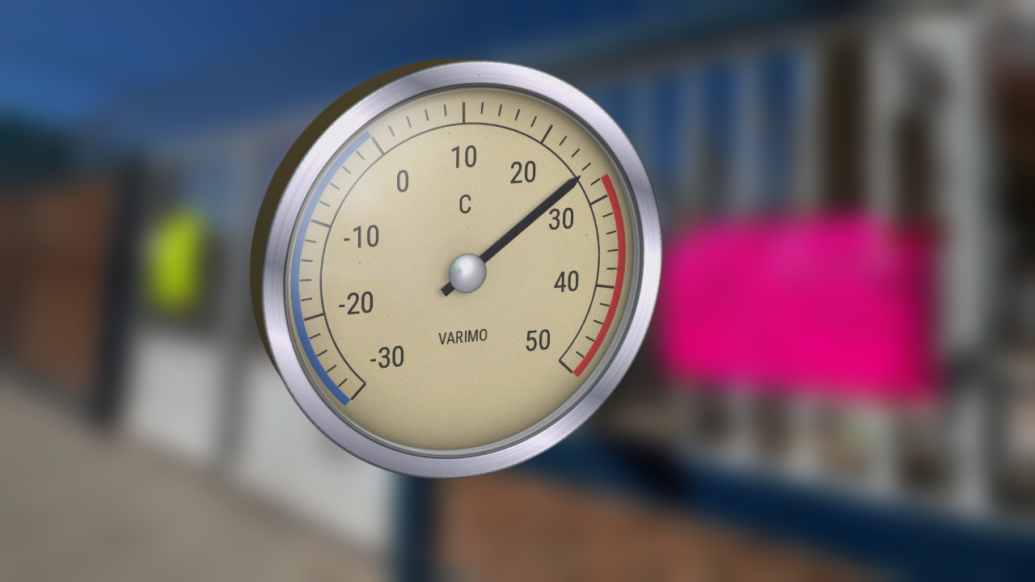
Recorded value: {"value": 26, "unit": "°C"}
